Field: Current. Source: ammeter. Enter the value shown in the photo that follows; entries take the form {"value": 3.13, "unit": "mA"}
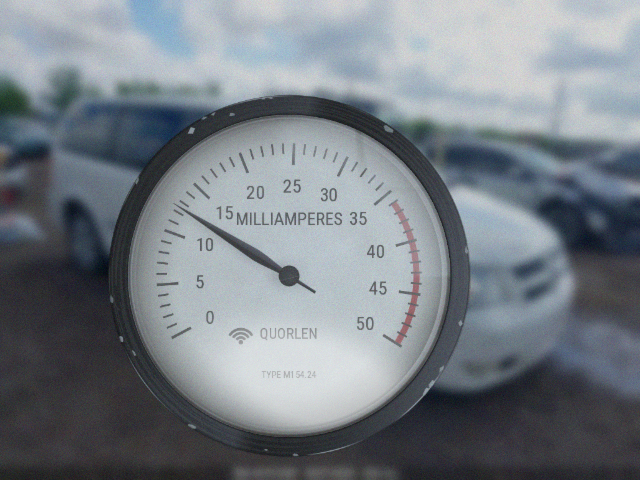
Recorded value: {"value": 12.5, "unit": "mA"}
